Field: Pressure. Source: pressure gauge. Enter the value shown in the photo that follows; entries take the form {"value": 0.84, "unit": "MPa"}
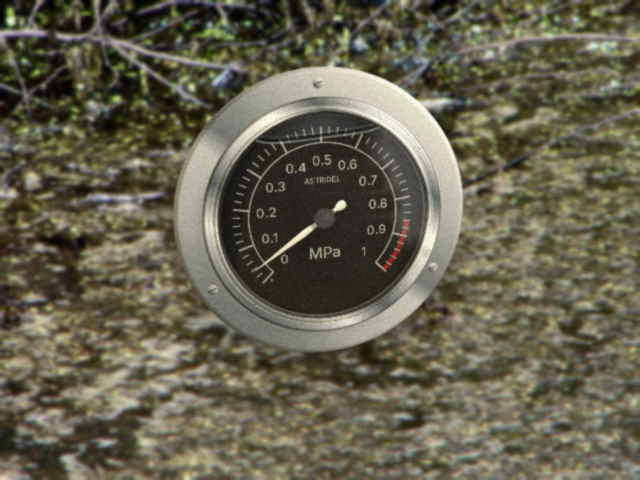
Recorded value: {"value": 0.04, "unit": "MPa"}
